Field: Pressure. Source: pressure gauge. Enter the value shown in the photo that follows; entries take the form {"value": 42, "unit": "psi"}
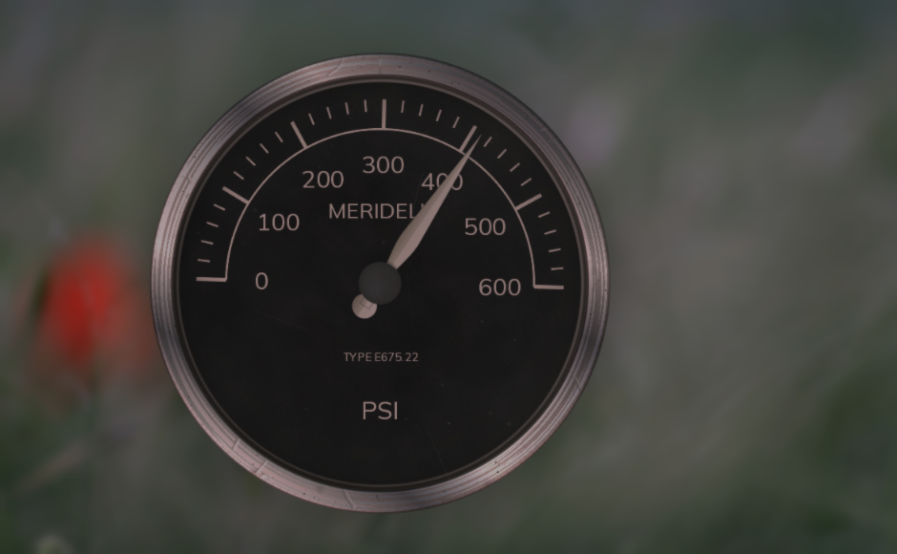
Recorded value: {"value": 410, "unit": "psi"}
